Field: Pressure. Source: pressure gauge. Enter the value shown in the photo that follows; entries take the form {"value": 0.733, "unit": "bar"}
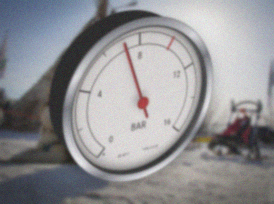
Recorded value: {"value": 7, "unit": "bar"}
